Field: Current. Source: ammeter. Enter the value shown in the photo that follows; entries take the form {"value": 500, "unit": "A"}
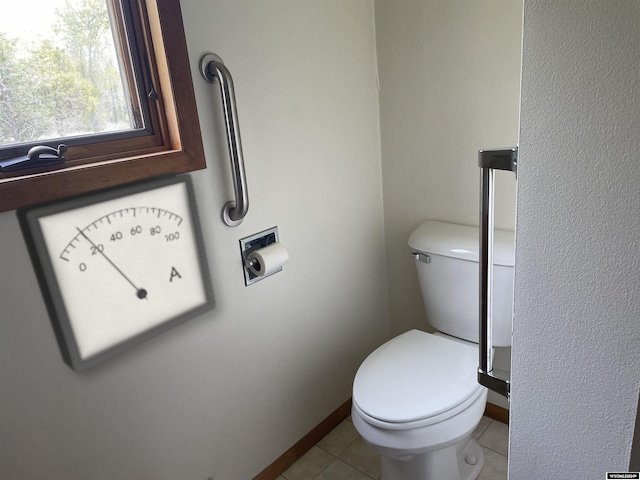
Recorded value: {"value": 20, "unit": "A"}
